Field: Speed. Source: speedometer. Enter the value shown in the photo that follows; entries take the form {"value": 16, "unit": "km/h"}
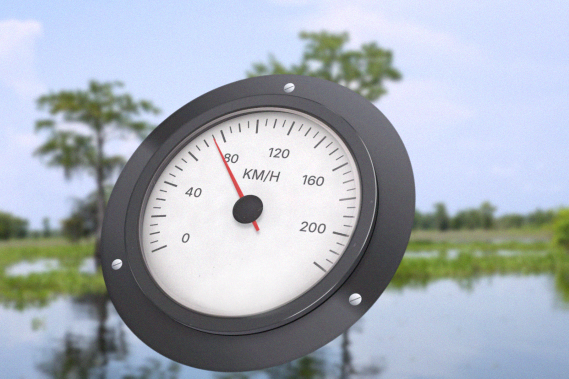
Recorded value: {"value": 75, "unit": "km/h"}
